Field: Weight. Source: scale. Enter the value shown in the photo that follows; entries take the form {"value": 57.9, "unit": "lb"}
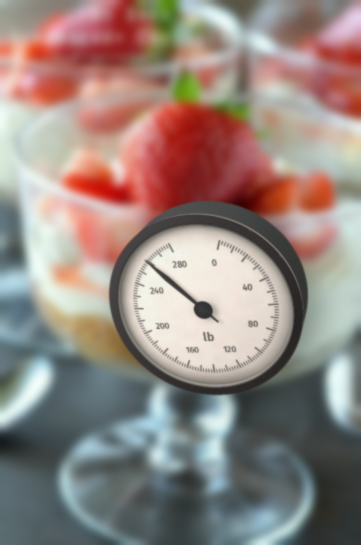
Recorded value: {"value": 260, "unit": "lb"}
